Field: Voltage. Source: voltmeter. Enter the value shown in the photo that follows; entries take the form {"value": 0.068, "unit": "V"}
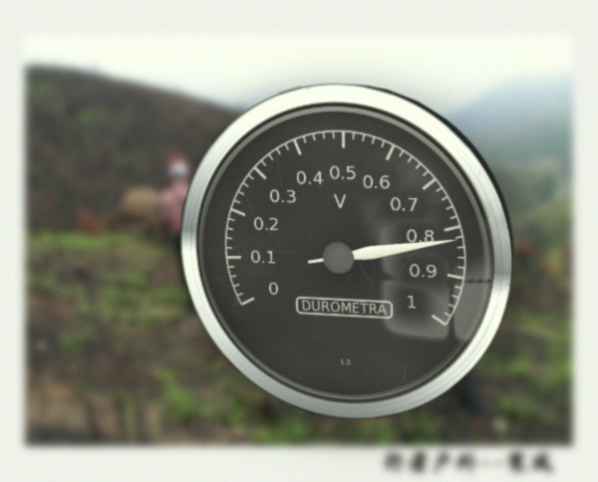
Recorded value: {"value": 0.82, "unit": "V"}
